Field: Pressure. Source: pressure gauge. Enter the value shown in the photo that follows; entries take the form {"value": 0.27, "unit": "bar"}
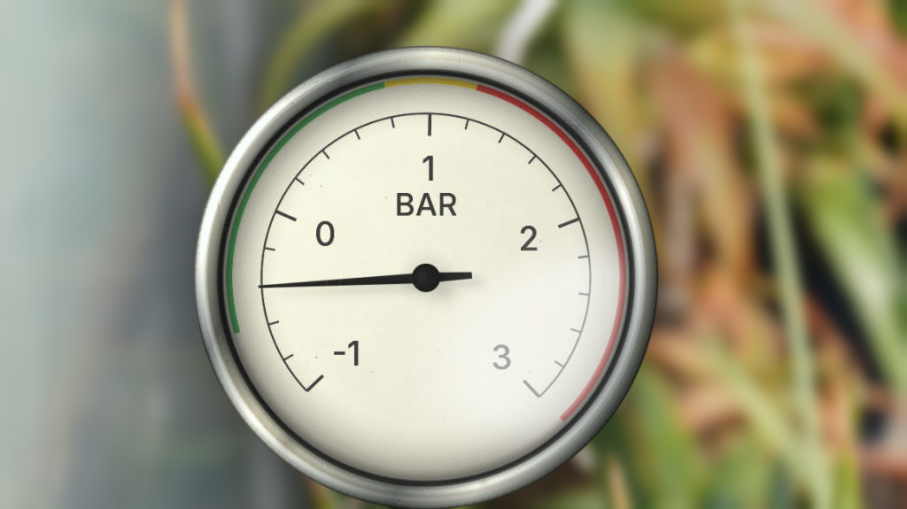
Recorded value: {"value": -0.4, "unit": "bar"}
